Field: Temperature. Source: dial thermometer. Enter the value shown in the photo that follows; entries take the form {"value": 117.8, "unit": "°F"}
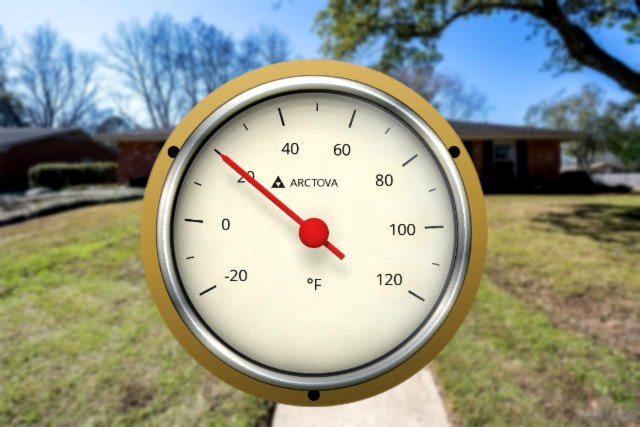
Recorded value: {"value": 20, "unit": "°F"}
